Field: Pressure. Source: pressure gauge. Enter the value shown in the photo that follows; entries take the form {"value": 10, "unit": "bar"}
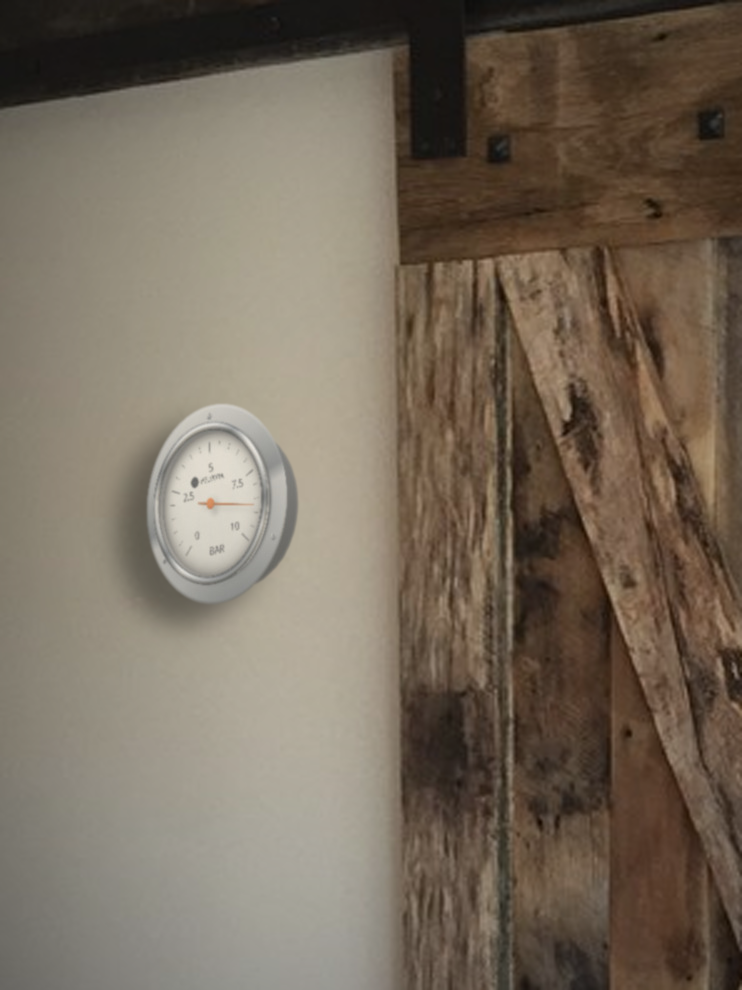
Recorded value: {"value": 8.75, "unit": "bar"}
